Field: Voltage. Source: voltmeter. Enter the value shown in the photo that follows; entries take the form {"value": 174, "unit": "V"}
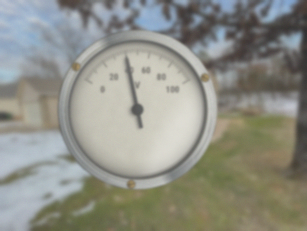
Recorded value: {"value": 40, "unit": "V"}
